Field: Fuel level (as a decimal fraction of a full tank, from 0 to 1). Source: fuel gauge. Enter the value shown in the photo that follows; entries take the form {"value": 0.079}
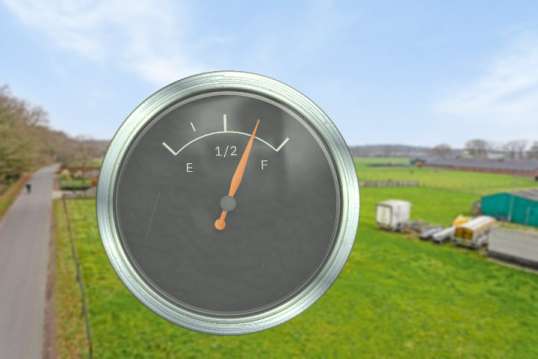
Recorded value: {"value": 0.75}
